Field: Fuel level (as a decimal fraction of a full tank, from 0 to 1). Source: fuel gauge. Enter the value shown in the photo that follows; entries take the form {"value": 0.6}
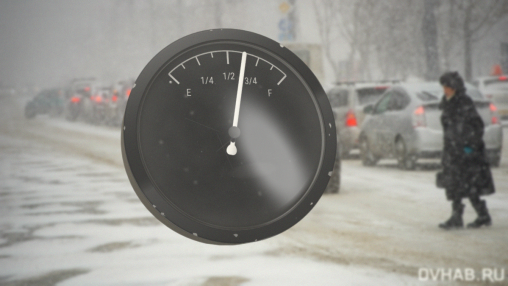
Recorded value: {"value": 0.625}
